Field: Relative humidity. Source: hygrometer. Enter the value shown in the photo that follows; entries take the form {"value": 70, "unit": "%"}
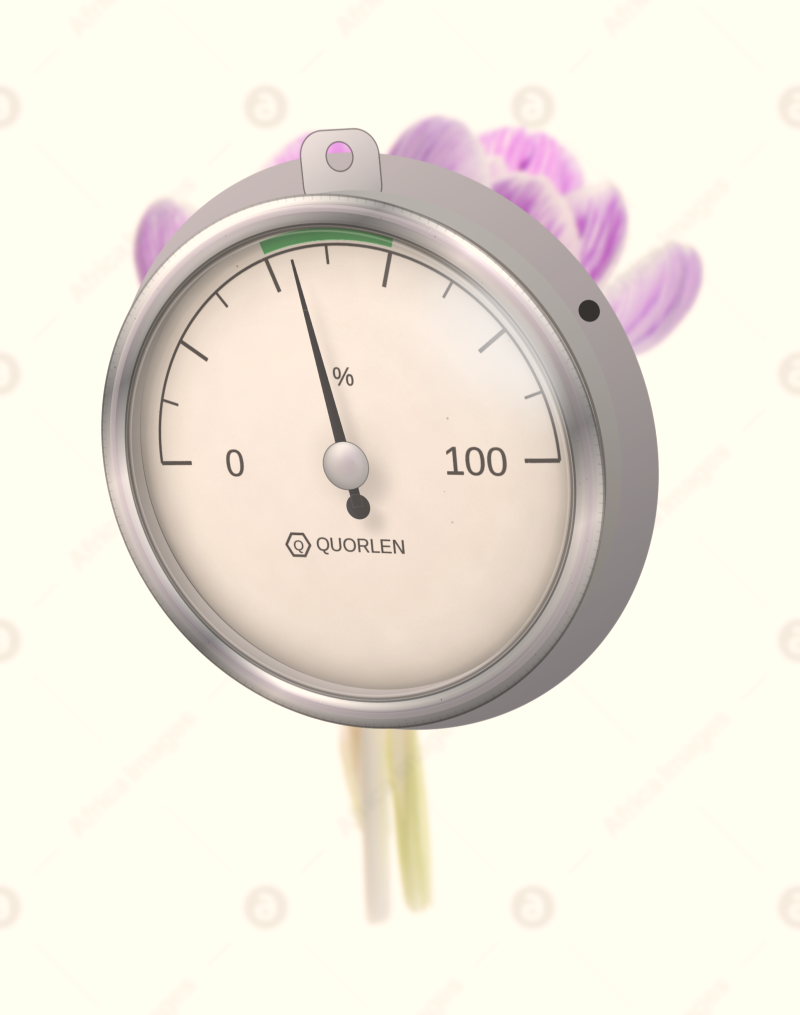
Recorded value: {"value": 45, "unit": "%"}
